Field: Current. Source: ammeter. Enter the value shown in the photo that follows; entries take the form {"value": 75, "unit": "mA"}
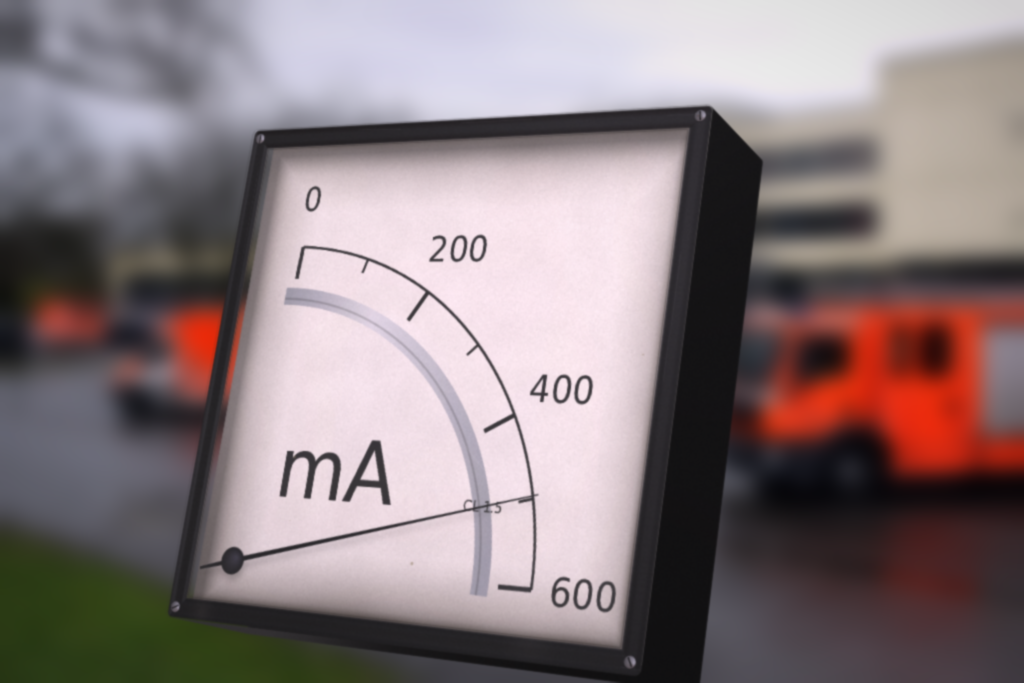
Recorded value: {"value": 500, "unit": "mA"}
